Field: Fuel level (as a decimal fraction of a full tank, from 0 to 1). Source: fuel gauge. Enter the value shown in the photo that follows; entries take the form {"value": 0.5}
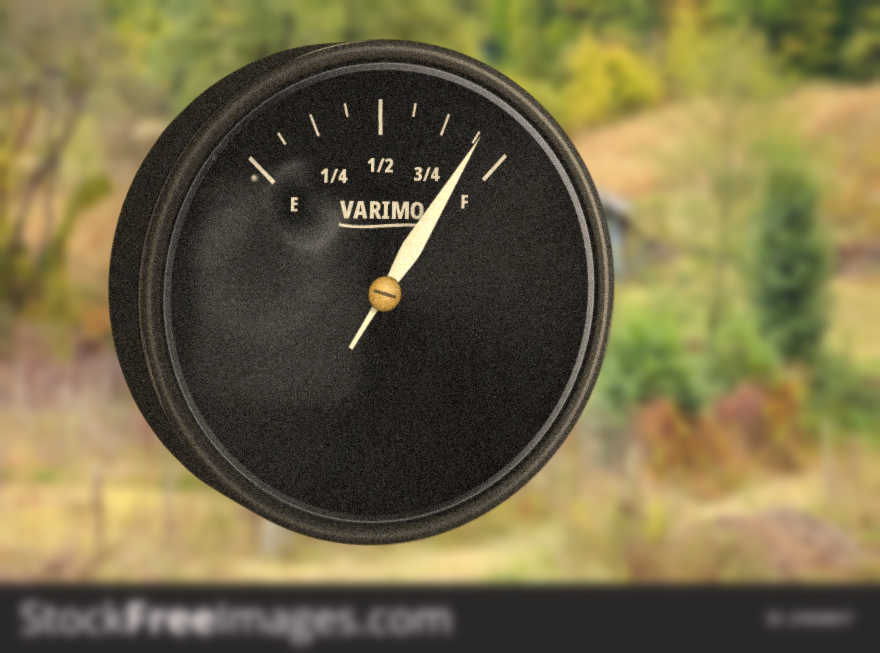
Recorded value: {"value": 0.875}
